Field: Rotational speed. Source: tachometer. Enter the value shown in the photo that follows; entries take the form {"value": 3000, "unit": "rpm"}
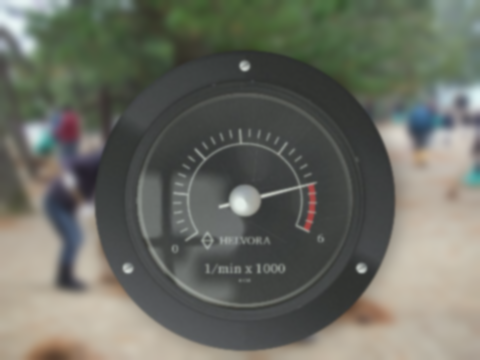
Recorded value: {"value": 5000, "unit": "rpm"}
